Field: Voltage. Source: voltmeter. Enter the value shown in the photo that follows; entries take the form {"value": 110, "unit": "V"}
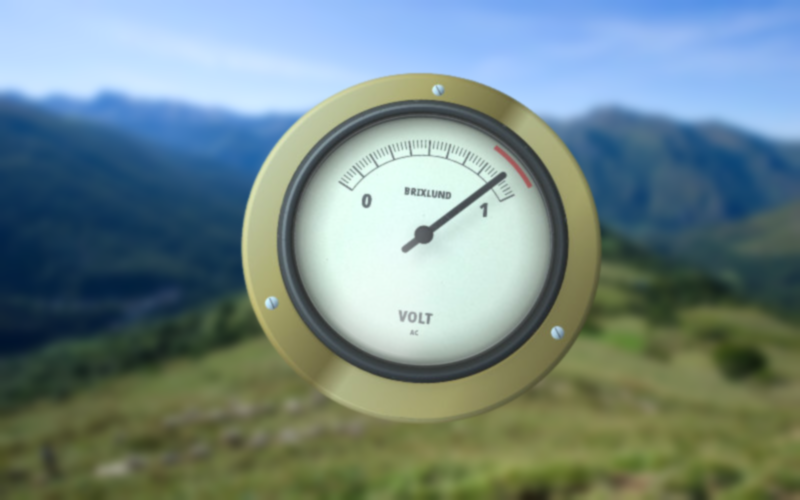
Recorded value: {"value": 0.9, "unit": "V"}
